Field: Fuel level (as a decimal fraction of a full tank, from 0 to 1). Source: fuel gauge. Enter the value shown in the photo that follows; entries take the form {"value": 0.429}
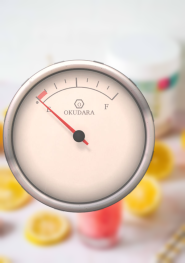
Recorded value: {"value": 0}
